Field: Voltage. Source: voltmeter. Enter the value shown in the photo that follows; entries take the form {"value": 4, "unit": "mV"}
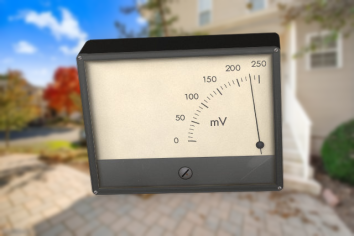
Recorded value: {"value": 230, "unit": "mV"}
